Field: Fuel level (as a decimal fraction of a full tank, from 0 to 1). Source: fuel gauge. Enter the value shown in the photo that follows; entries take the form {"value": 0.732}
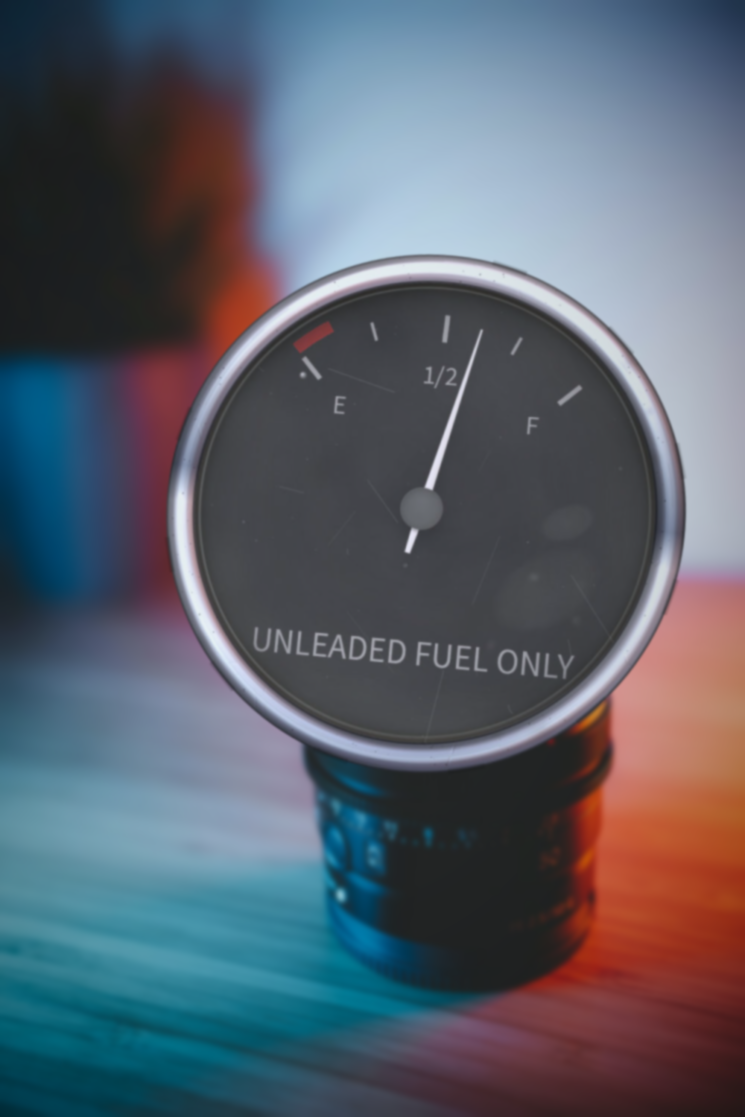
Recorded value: {"value": 0.625}
